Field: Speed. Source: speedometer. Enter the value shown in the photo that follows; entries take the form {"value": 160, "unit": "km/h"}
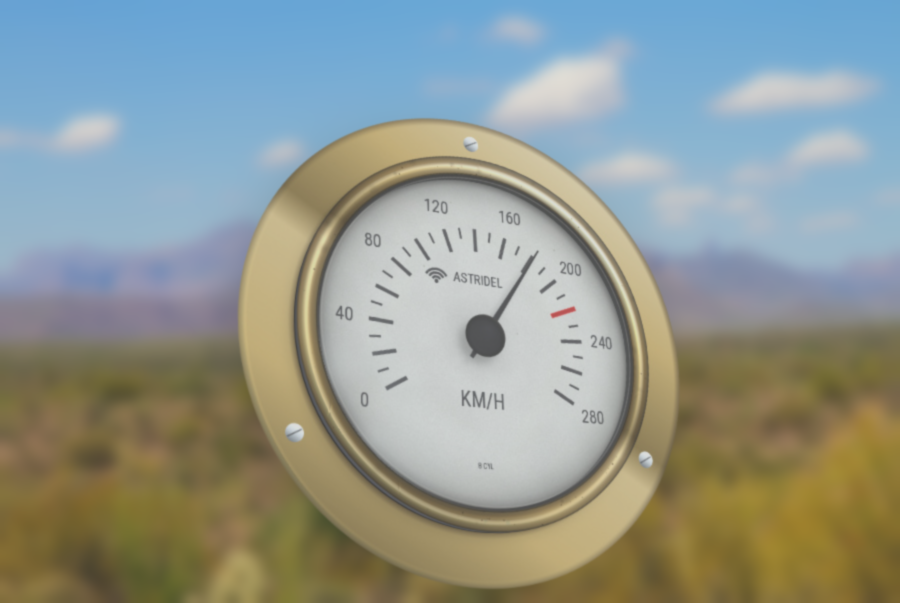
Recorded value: {"value": 180, "unit": "km/h"}
